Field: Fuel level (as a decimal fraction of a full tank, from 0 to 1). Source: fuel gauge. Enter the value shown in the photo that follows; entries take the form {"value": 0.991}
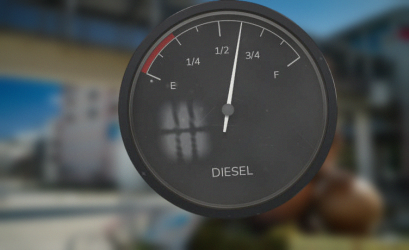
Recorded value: {"value": 0.625}
